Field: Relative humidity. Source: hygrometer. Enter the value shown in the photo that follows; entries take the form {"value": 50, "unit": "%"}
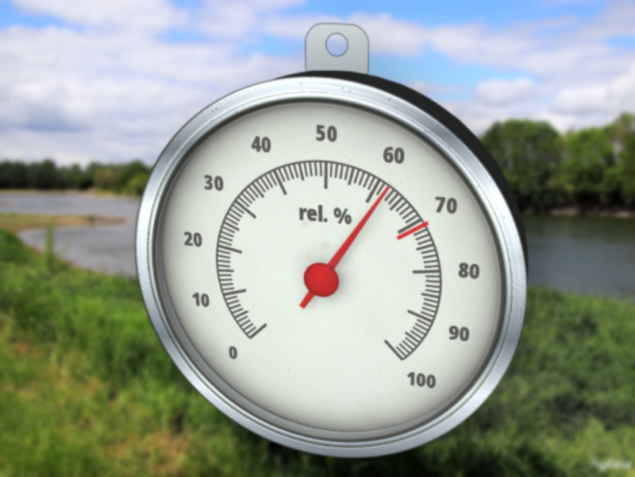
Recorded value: {"value": 62, "unit": "%"}
